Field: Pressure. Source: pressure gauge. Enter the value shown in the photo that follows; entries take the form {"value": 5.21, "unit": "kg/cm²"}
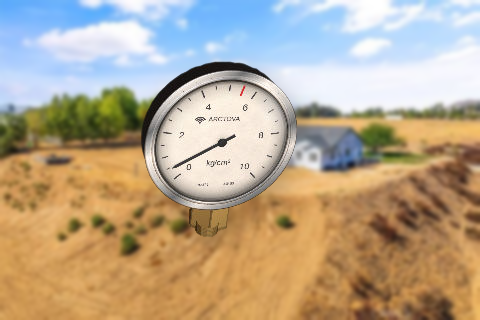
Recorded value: {"value": 0.5, "unit": "kg/cm²"}
